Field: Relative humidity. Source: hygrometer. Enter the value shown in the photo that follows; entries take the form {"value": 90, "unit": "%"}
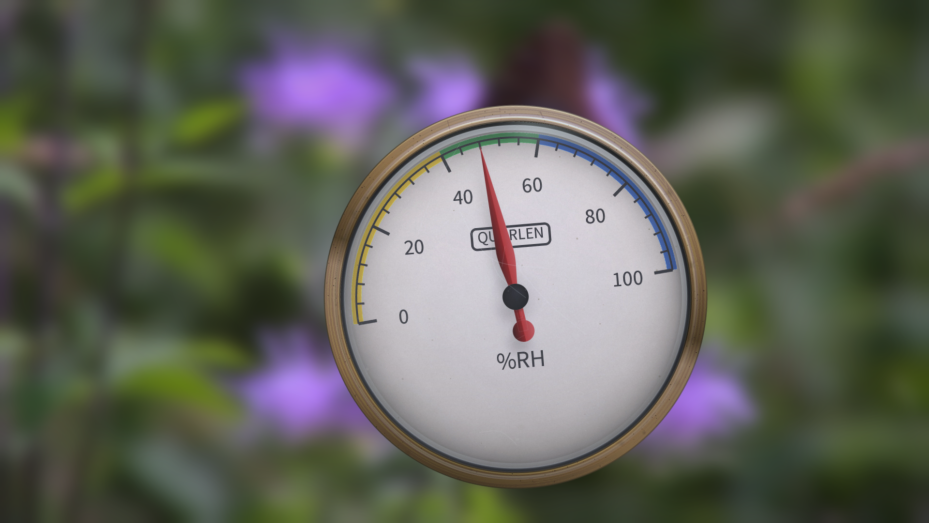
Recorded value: {"value": 48, "unit": "%"}
